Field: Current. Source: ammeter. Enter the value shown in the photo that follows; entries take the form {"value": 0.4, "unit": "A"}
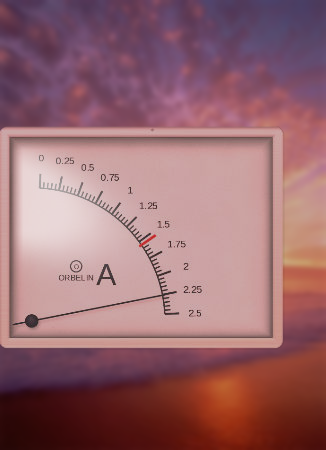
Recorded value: {"value": 2.25, "unit": "A"}
